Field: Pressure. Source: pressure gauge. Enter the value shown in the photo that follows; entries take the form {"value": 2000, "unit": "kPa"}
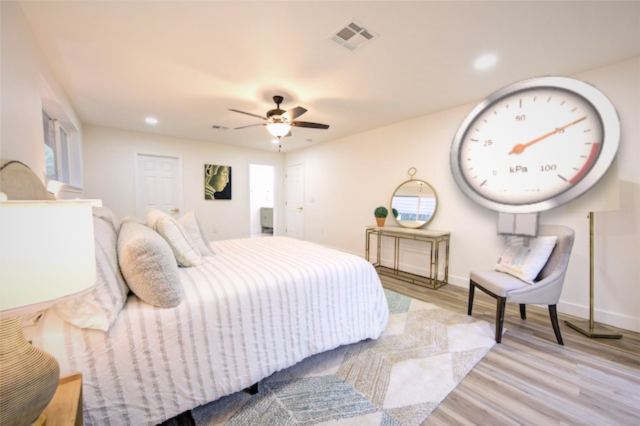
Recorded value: {"value": 75, "unit": "kPa"}
